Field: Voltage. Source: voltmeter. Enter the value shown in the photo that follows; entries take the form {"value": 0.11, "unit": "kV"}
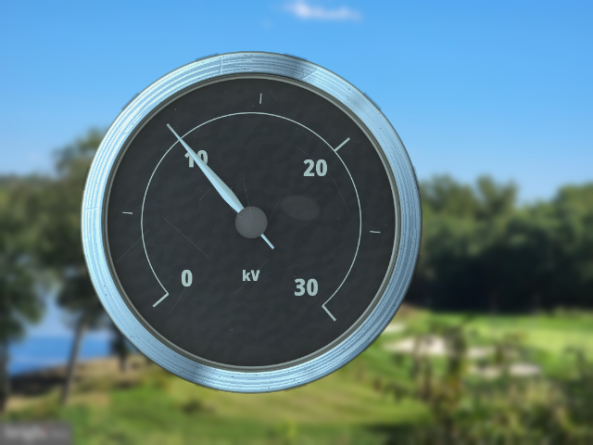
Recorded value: {"value": 10, "unit": "kV"}
